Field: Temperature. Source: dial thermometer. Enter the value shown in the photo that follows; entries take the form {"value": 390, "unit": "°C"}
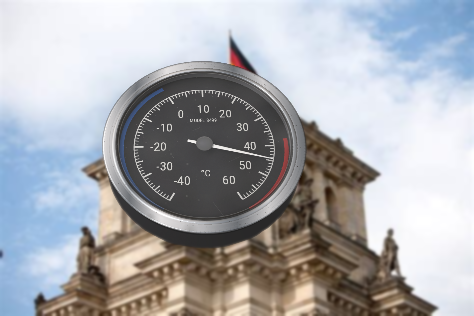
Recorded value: {"value": 45, "unit": "°C"}
